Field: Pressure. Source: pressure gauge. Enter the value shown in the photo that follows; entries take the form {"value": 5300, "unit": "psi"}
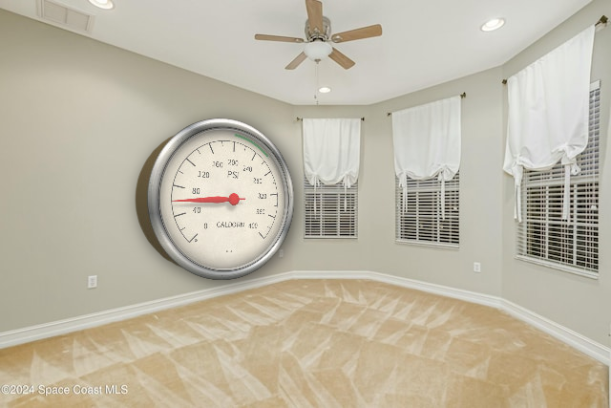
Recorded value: {"value": 60, "unit": "psi"}
